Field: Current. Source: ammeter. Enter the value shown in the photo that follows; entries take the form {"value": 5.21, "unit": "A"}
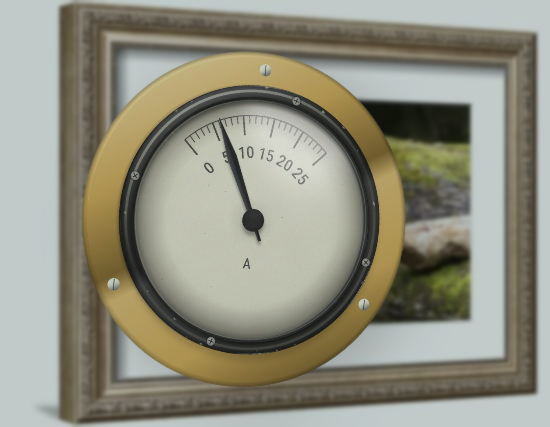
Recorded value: {"value": 6, "unit": "A"}
